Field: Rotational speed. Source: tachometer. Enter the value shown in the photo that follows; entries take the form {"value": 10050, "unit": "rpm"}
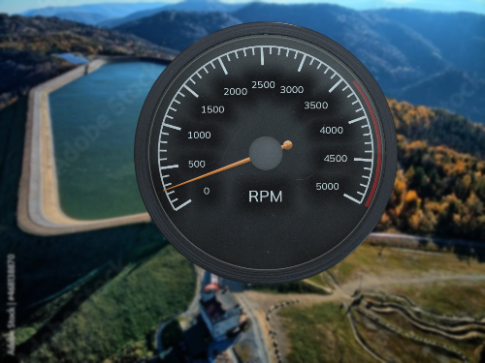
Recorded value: {"value": 250, "unit": "rpm"}
